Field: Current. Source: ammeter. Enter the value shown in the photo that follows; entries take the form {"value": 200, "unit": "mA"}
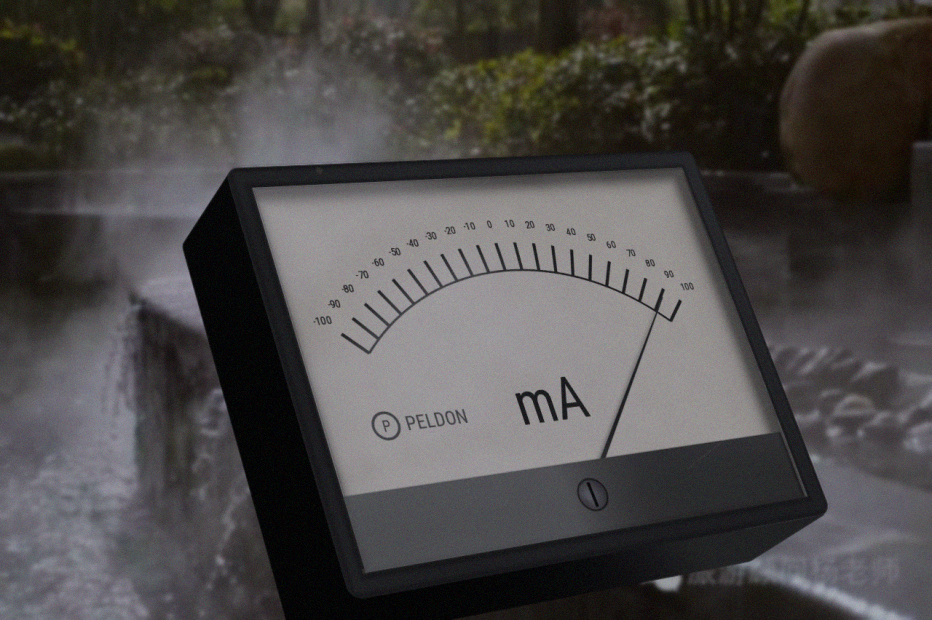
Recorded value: {"value": 90, "unit": "mA"}
